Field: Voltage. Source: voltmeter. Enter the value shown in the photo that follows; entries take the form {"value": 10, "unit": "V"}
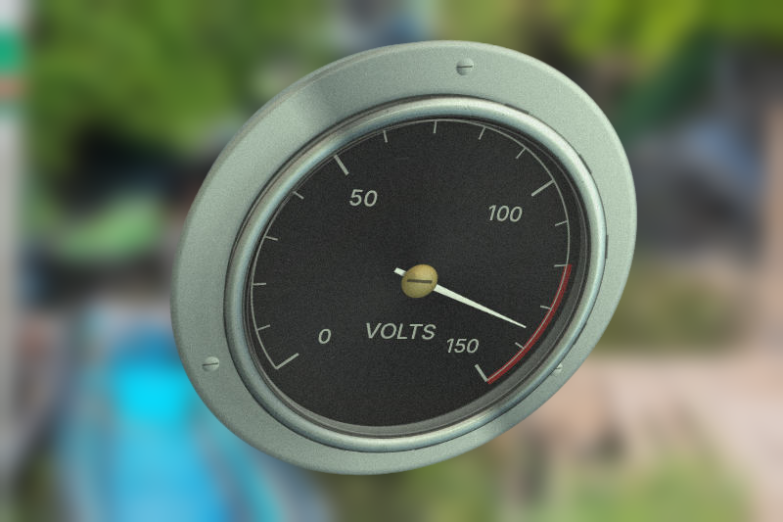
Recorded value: {"value": 135, "unit": "V"}
